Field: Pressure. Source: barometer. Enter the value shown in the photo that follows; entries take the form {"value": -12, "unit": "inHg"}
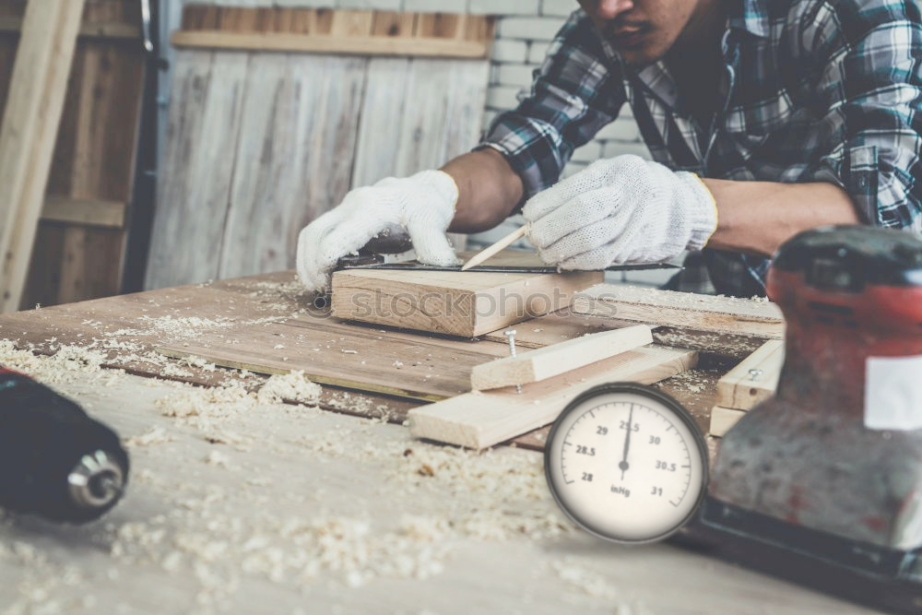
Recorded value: {"value": 29.5, "unit": "inHg"}
